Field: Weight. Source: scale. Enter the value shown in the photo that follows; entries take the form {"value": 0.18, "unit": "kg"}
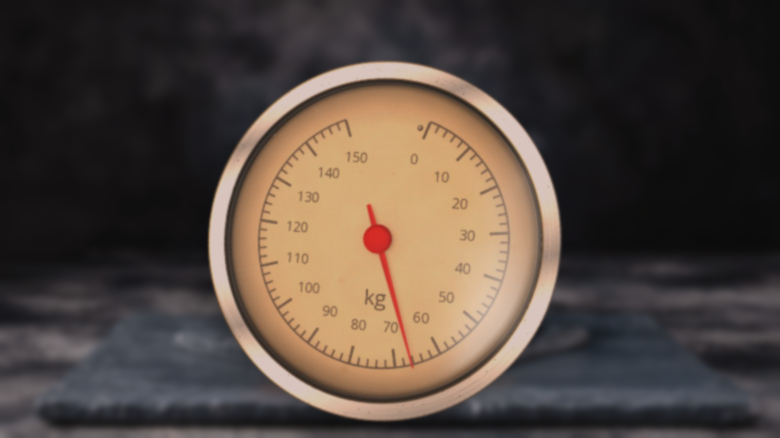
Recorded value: {"value": 66, "unit": "kg"}
